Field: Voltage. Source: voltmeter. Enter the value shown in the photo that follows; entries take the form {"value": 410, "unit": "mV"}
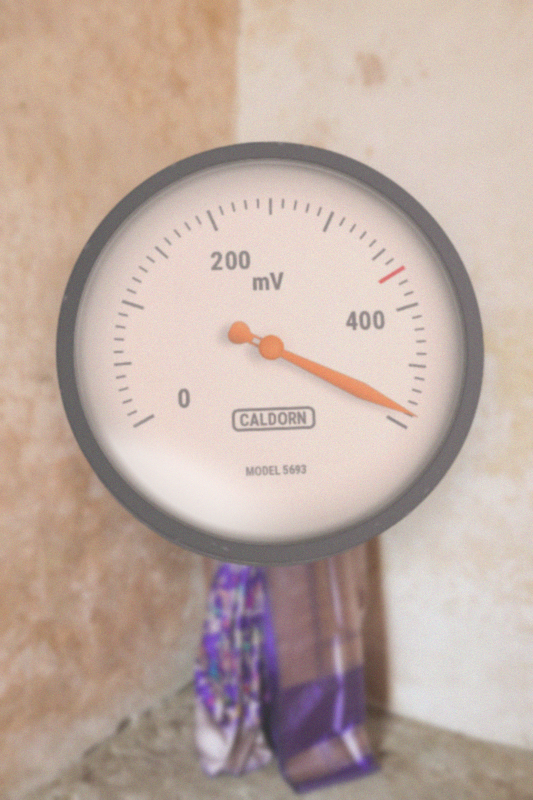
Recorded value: {"value": 490, "unit": "mV"}
